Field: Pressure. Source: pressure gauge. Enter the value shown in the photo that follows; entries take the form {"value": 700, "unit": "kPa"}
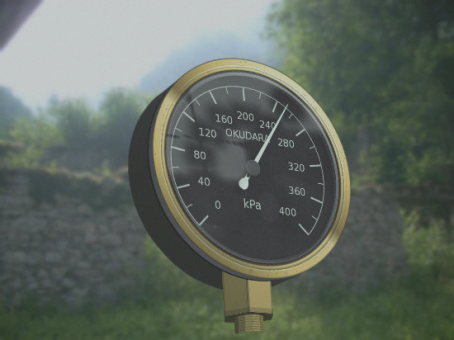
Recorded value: {"value": 250, "unit": "kPa"}
